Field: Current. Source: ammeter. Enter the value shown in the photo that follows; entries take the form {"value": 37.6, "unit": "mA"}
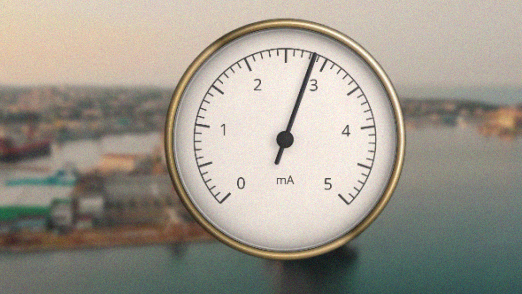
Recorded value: {"value": 2.85, "unit": "mA"}
